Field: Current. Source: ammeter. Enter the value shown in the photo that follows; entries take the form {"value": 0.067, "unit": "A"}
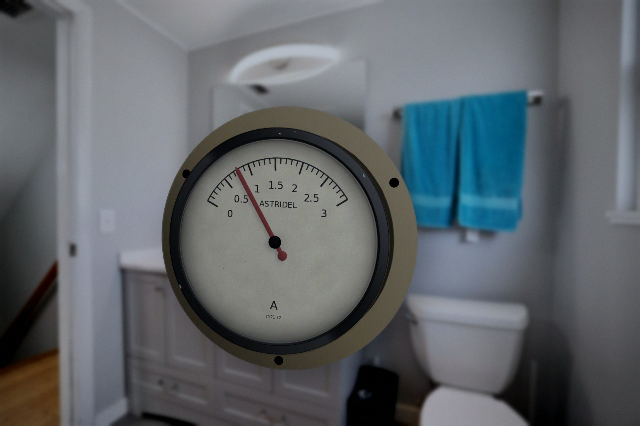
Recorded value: {"value": 0.8, "unit": "A"}
